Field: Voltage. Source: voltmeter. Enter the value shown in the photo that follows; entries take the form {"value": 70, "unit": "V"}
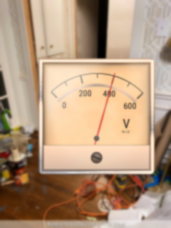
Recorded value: {"value": 400, "unit": "V"}
